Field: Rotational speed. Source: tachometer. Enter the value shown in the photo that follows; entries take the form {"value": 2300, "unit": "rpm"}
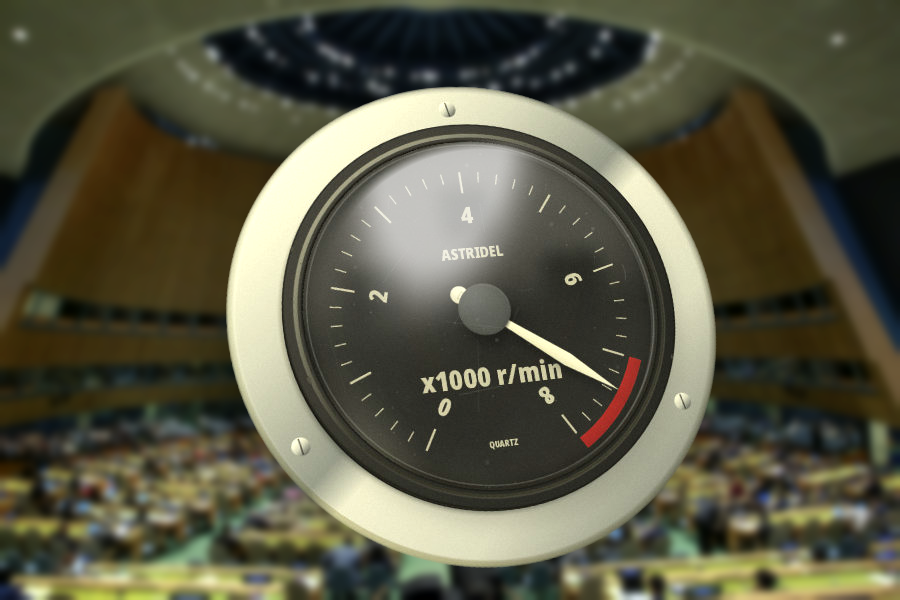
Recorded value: {"value": 7400, "unit": "rpm"}
